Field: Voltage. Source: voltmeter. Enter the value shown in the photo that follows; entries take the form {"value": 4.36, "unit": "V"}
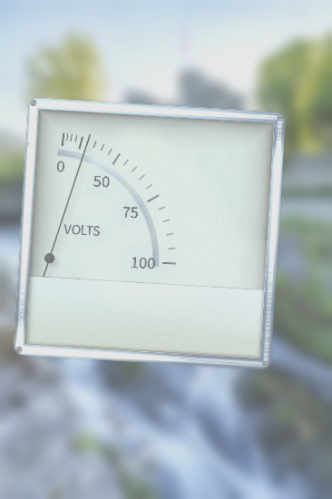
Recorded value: {"value": 30, "unit": "V"}
